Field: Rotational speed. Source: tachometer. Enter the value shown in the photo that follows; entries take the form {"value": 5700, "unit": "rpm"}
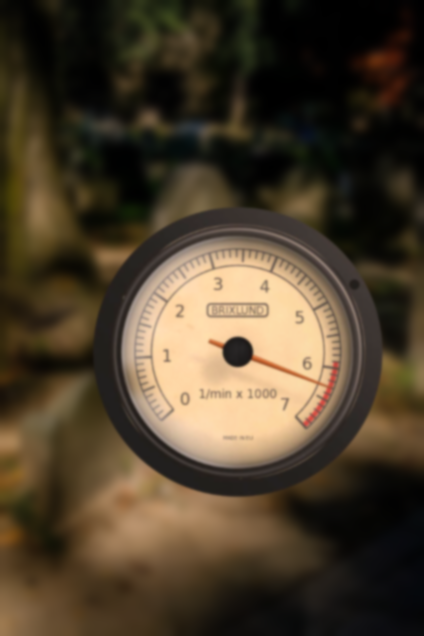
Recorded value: {"value": 6300, "unit": "rpm"}
